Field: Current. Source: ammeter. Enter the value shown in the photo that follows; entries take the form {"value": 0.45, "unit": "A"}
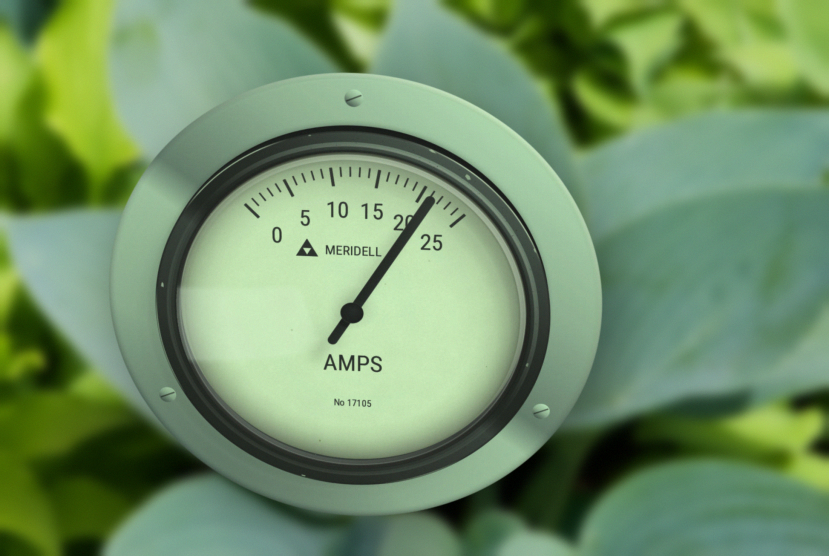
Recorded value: {"value": 21, "unit": "A"}
